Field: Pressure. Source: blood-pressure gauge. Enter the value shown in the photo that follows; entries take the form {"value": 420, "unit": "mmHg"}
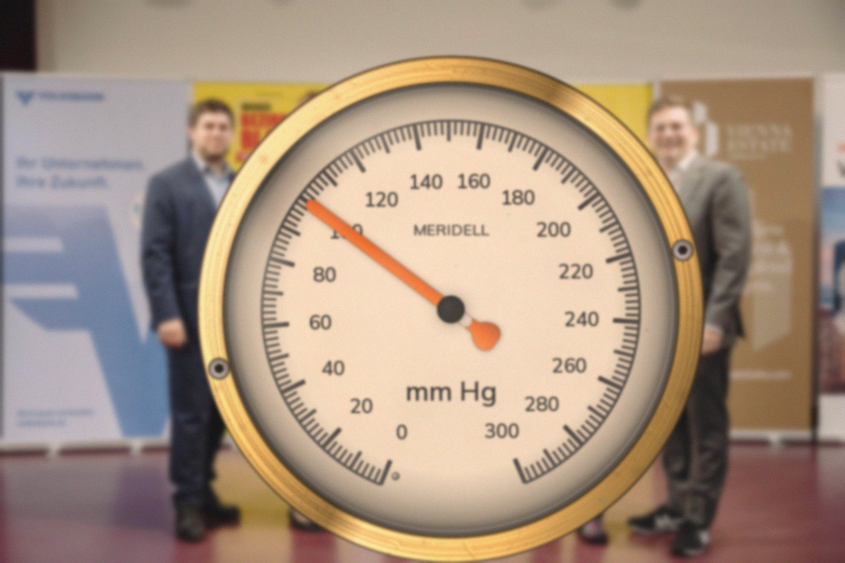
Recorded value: {"value": 100, "unit": "mmHg"}
